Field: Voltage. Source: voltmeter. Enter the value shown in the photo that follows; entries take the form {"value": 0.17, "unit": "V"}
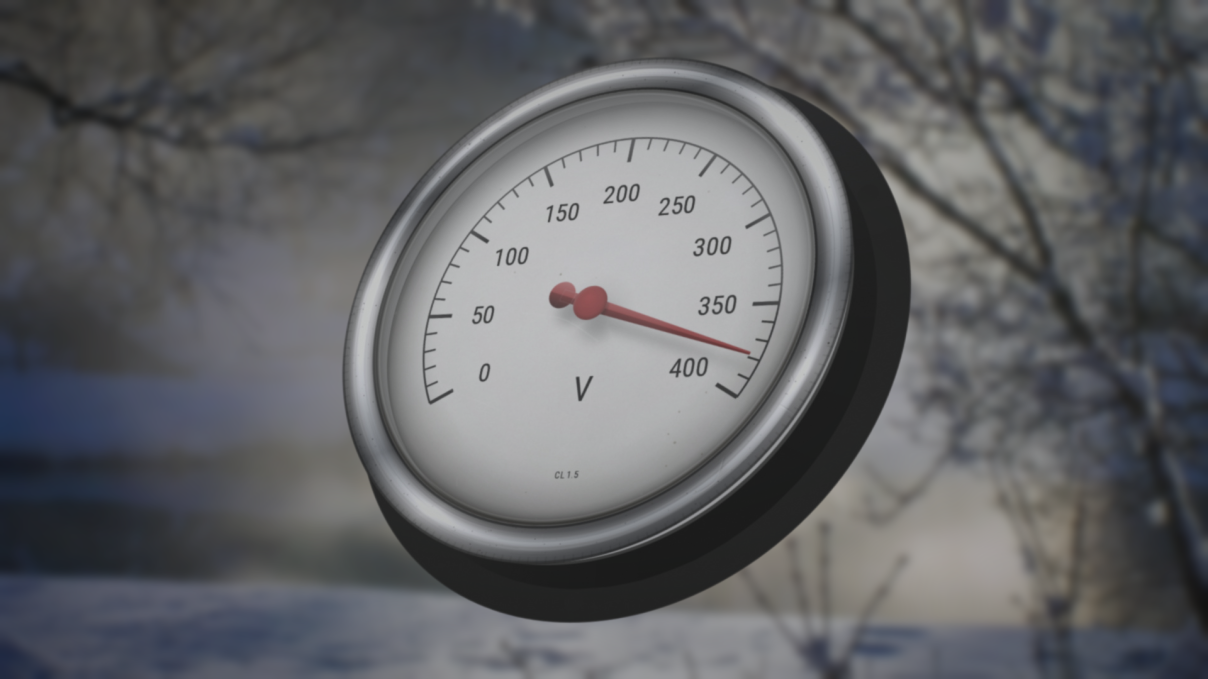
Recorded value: {"value": 380, "unit": "V"}
